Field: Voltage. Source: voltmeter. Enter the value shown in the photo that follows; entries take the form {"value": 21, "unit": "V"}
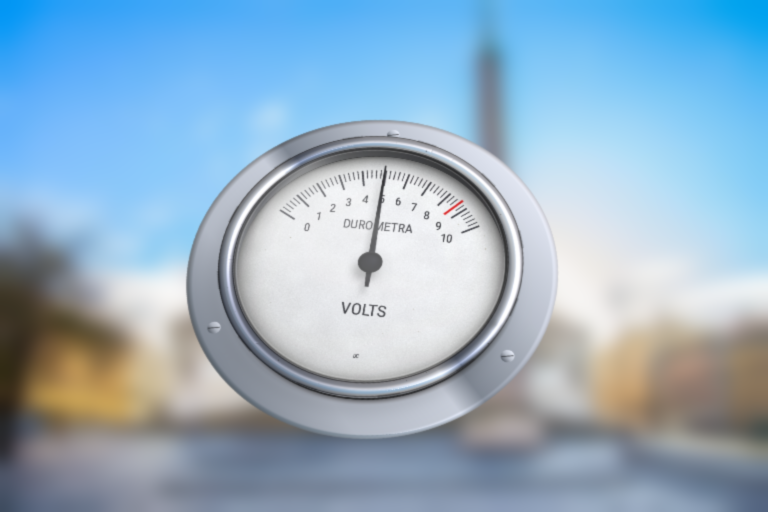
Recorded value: {"value": 5, "unit": "V"}
